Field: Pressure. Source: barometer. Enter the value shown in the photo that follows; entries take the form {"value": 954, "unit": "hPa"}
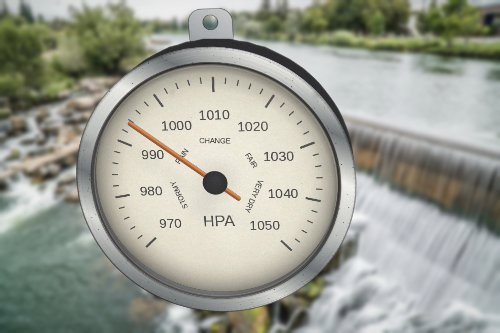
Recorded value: {"value": 994, "unit": "hPa"}
